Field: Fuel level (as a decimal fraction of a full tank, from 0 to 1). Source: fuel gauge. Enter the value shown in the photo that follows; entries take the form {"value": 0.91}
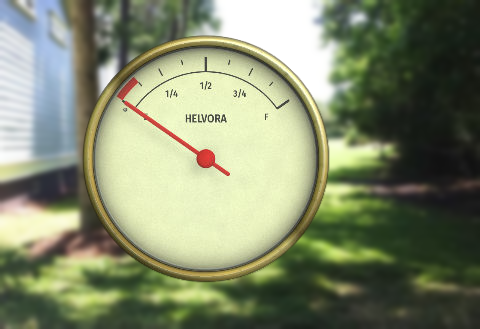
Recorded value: {"value": 0}
